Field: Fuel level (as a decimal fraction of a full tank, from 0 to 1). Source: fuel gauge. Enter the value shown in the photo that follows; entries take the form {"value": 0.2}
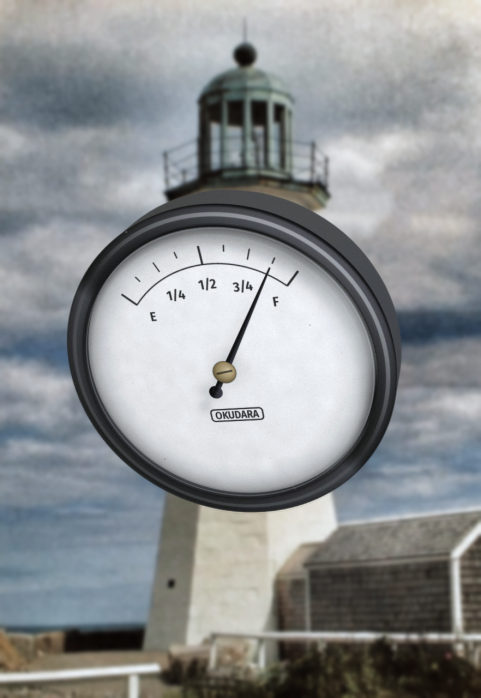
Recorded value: {"value": 0.875}
